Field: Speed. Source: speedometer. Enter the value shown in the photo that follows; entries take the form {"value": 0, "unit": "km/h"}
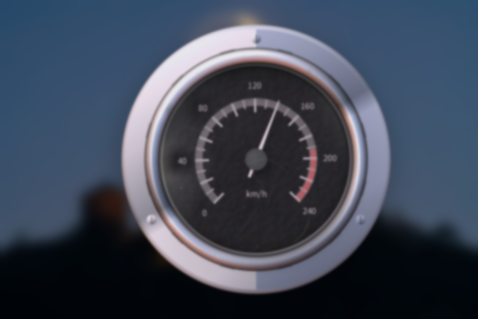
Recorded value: {"value": 140, "unit": "km/h"}
